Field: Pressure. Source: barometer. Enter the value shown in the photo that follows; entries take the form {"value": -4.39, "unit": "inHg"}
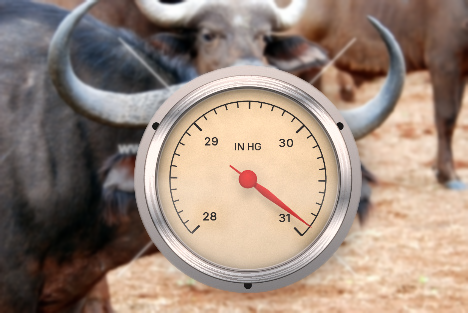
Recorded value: {"value": 30.9, "unit": "inHg"}
